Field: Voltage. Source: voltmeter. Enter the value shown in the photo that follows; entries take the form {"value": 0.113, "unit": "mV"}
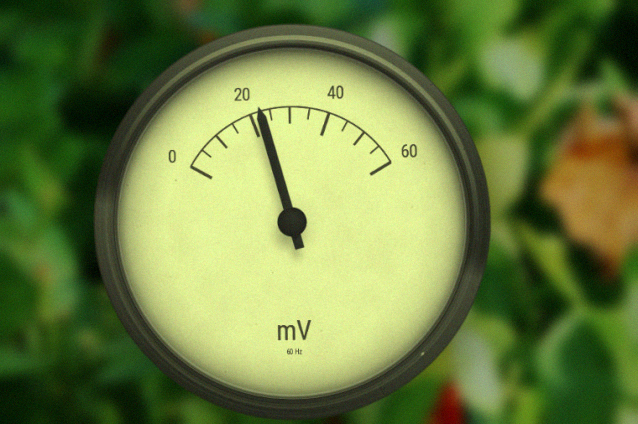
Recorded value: {"value": 22.5, "unit": "mV"}
